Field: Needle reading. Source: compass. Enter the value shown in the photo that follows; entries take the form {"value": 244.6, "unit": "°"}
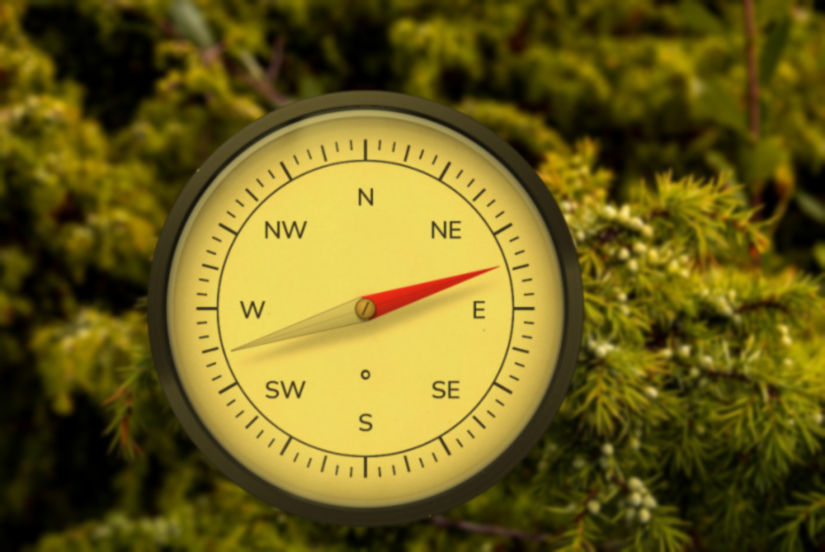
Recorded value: {"value": 72.5, "unit": "°"}
